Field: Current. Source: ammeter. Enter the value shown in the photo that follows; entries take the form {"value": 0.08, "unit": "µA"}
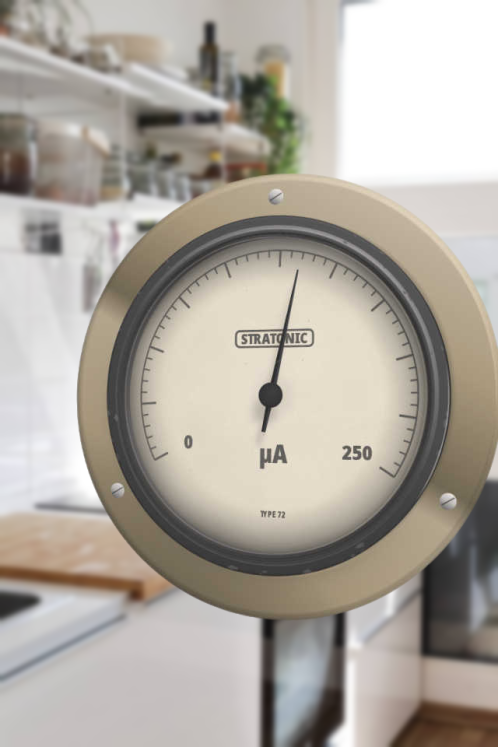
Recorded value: {"value": 135, "unit": "µA"}
